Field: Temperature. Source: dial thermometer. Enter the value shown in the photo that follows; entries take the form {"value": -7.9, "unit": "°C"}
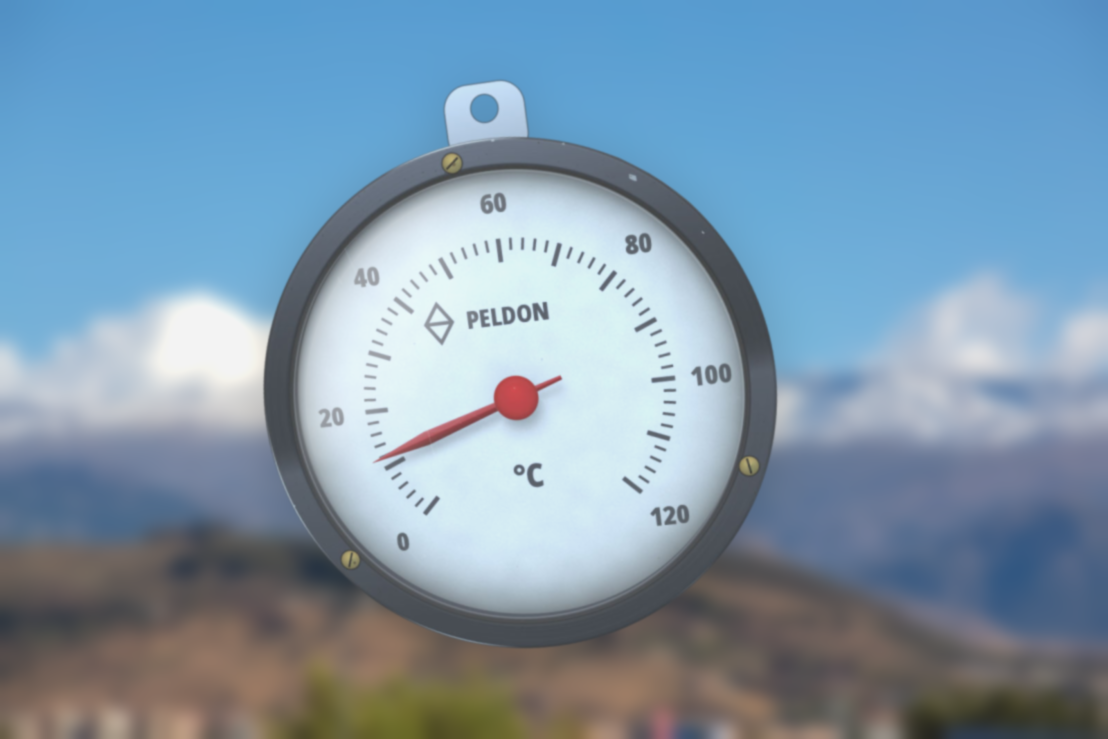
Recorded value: {"value": 12, "unit": "°C"}
